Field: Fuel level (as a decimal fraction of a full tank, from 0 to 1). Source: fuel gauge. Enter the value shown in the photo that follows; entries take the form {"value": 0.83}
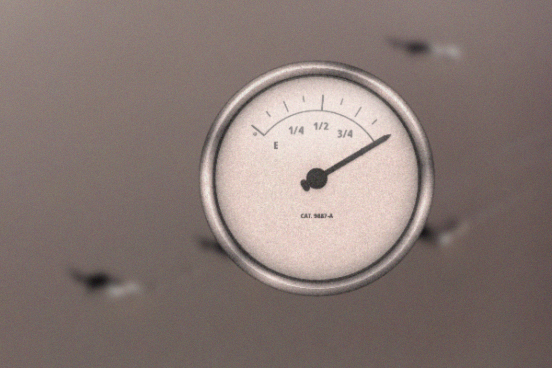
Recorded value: {"value": 1}
